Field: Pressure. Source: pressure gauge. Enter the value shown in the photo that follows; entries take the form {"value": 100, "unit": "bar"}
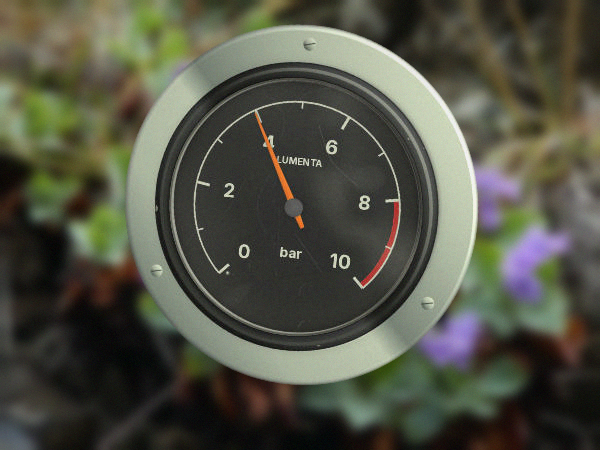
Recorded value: {"value": 4, "unit": "bar"}
